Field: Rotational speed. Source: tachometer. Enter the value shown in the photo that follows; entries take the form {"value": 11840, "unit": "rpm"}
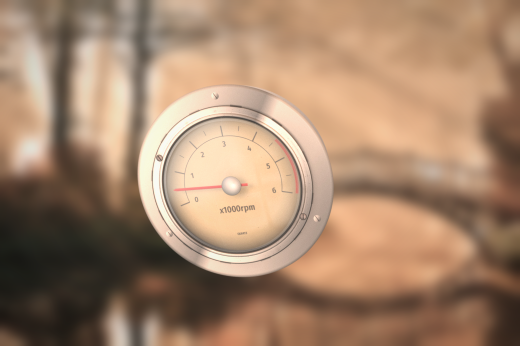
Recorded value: {"value": 500, "unit": "rpm"}
